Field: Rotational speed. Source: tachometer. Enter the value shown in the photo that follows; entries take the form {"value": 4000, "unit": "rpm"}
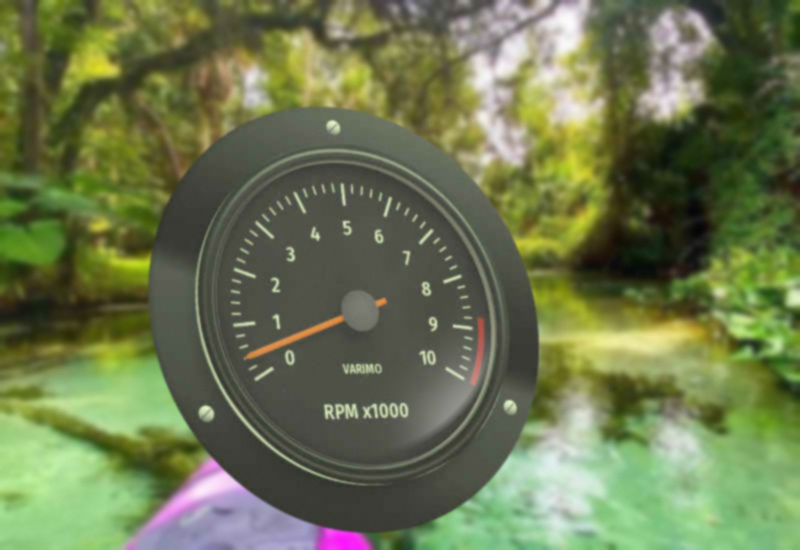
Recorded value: {"value": 400, "unit": "rpm"}
